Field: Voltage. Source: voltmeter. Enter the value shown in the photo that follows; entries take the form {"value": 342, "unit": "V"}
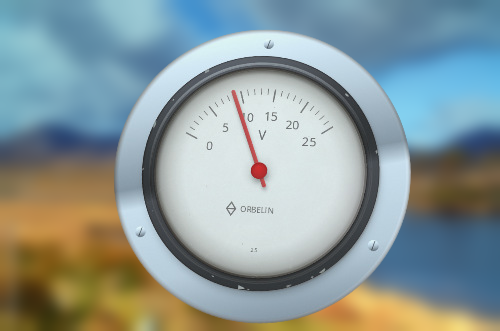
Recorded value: {"value": 9, "unit": "V"}
